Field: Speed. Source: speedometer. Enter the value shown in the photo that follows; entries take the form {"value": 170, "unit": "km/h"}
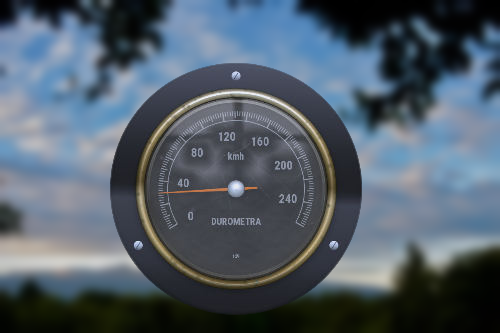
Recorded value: {"value": 30, "unit": "km/h"}
